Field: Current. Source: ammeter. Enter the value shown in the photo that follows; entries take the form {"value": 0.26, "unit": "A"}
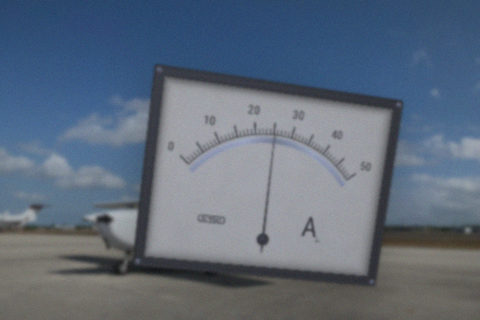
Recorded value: {"value": 25, "unit": "A"}
